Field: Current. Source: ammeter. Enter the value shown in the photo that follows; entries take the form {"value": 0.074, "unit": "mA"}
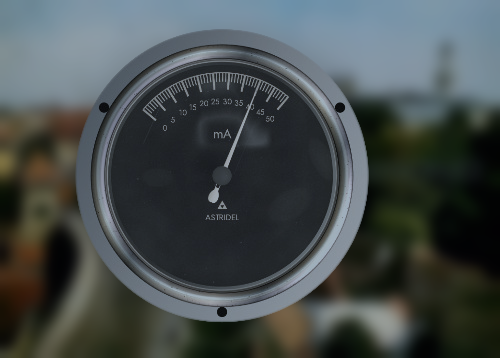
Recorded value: {"value": 40, "unit": "mA"}
